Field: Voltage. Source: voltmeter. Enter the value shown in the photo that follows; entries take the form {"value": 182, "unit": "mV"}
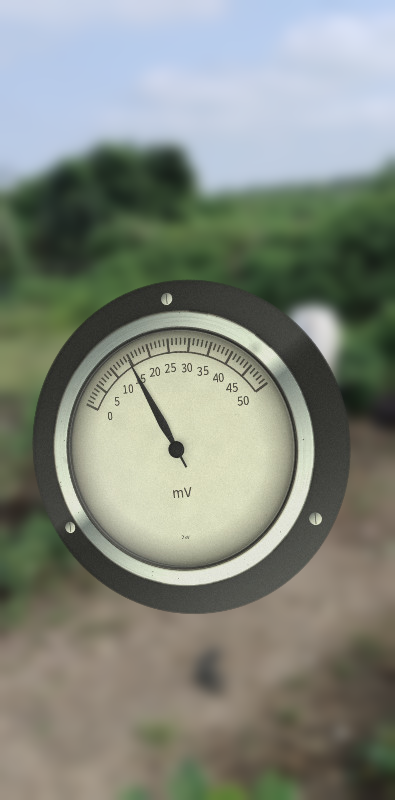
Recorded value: {"value": 15, "unit": "mV"}
